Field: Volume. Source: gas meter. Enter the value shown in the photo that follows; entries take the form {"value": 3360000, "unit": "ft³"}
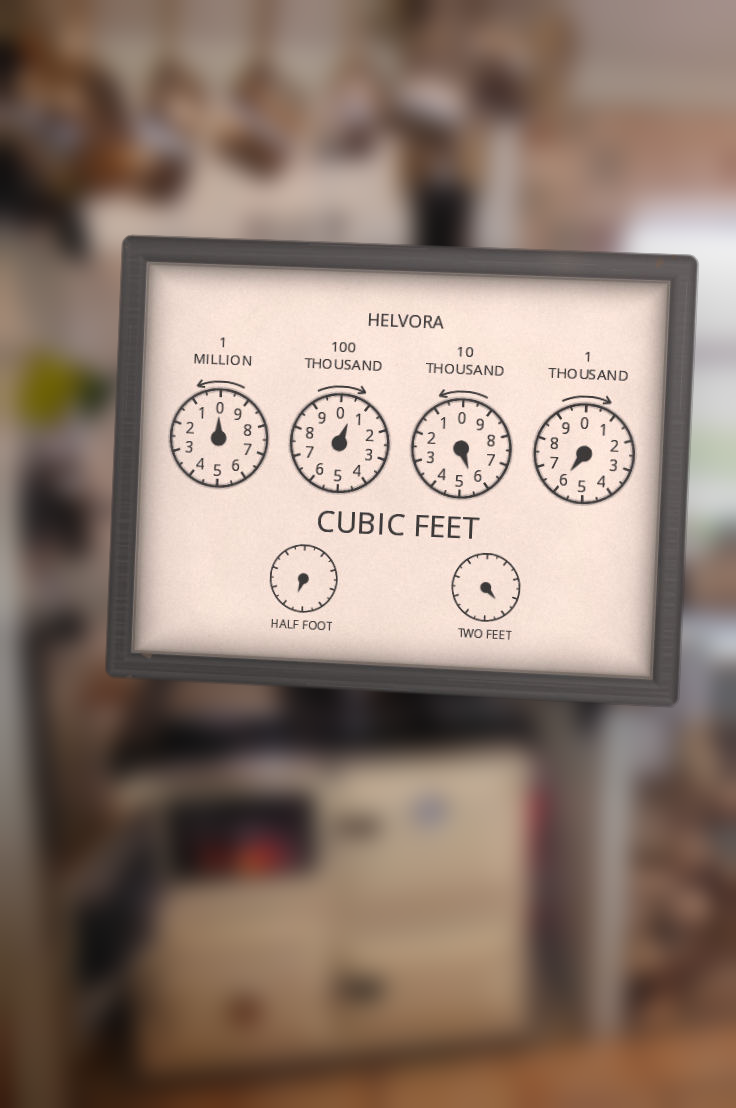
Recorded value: {"value": 5600, "unit": "ft³"}
